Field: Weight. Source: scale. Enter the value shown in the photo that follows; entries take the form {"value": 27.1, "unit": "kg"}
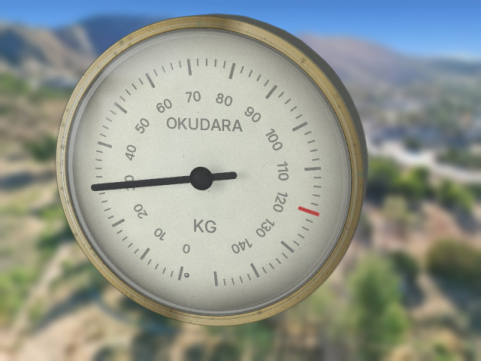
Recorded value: {"value": 30, "unit": "kg"}
